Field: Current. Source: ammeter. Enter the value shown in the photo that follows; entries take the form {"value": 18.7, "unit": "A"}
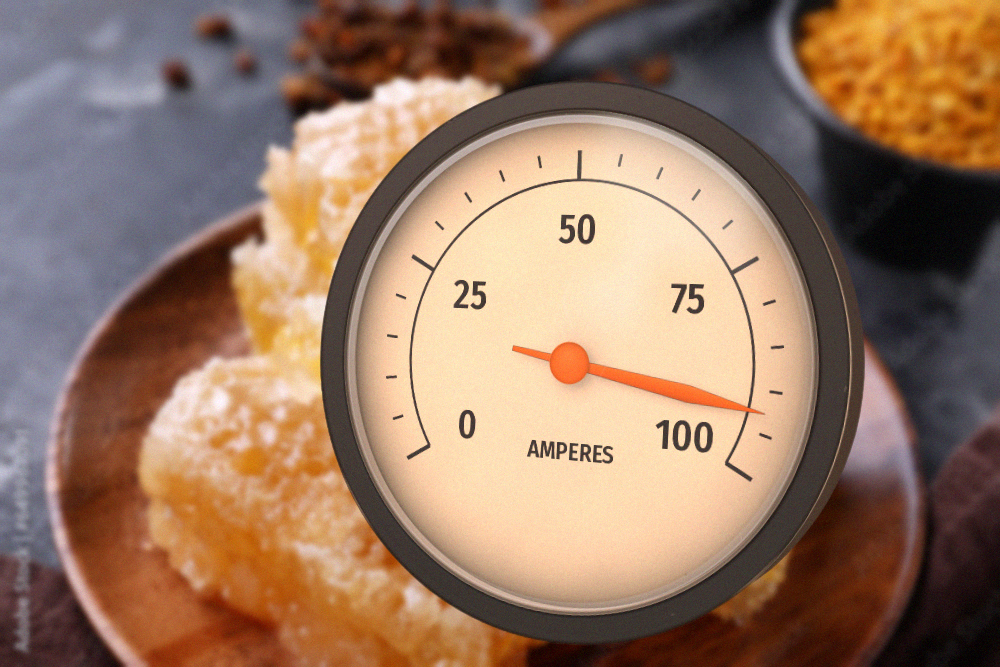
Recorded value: {"value": 92.5, "unit": "A"}
